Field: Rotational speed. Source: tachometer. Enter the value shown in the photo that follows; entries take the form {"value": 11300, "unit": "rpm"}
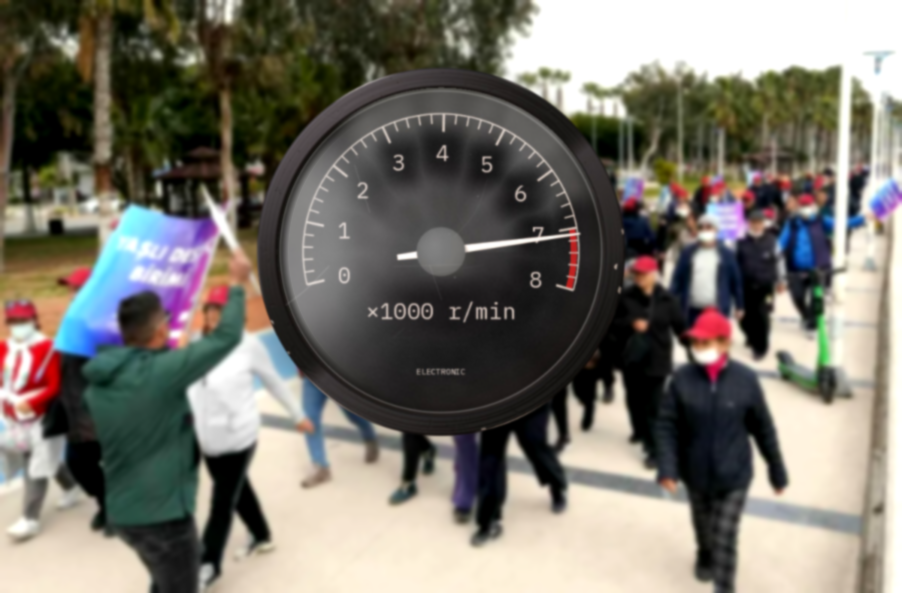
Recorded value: {"value": 7100, "unit": "rpm"}
